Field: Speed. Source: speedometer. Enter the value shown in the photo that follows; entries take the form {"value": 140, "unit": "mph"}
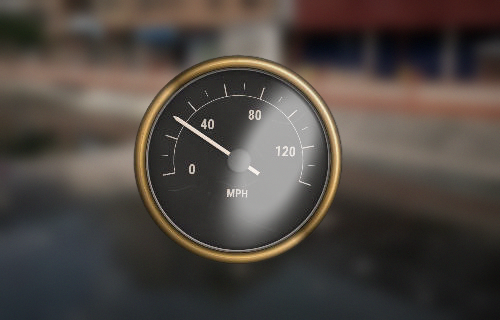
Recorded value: {"value": 30, "unit": "mph"}
